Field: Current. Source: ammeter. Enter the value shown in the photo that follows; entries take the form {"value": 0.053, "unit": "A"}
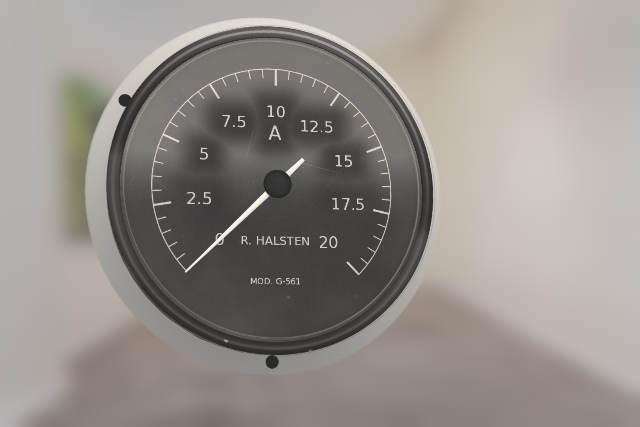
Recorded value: {"value": 0, "unit": "A"}
